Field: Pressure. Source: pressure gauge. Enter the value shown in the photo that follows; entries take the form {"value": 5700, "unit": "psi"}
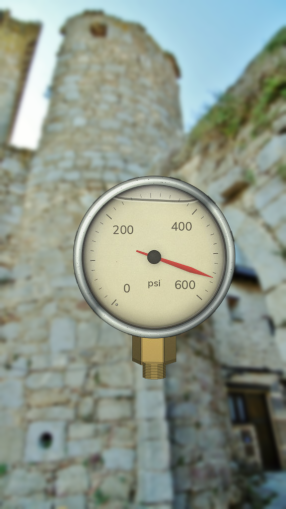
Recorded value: {"value": 550, "unit": "psi"}
